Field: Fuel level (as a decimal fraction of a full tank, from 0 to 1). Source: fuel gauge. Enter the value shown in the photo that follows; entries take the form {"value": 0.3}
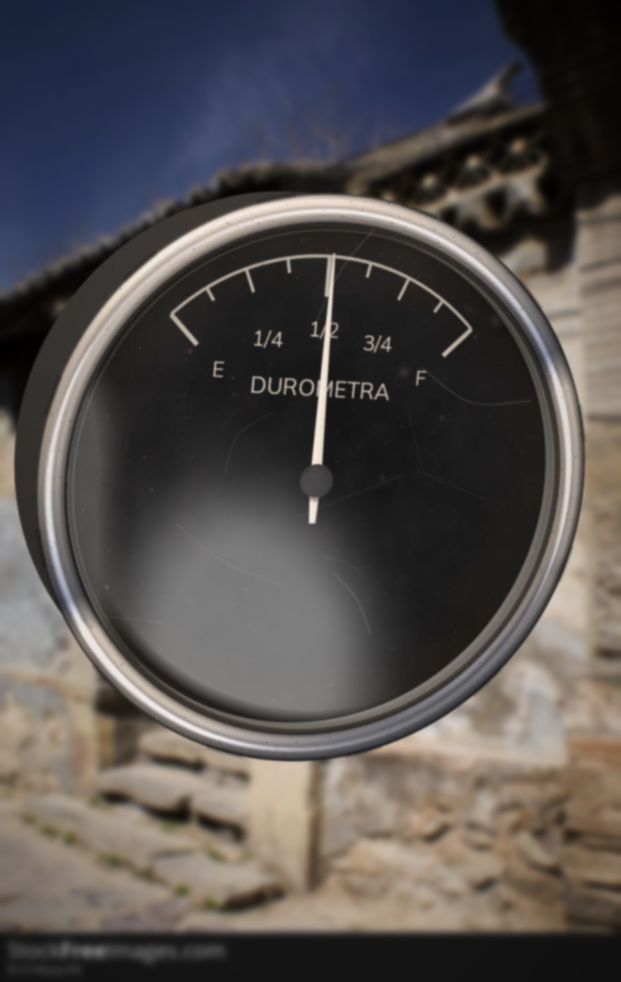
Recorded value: {"value": 0.5}
